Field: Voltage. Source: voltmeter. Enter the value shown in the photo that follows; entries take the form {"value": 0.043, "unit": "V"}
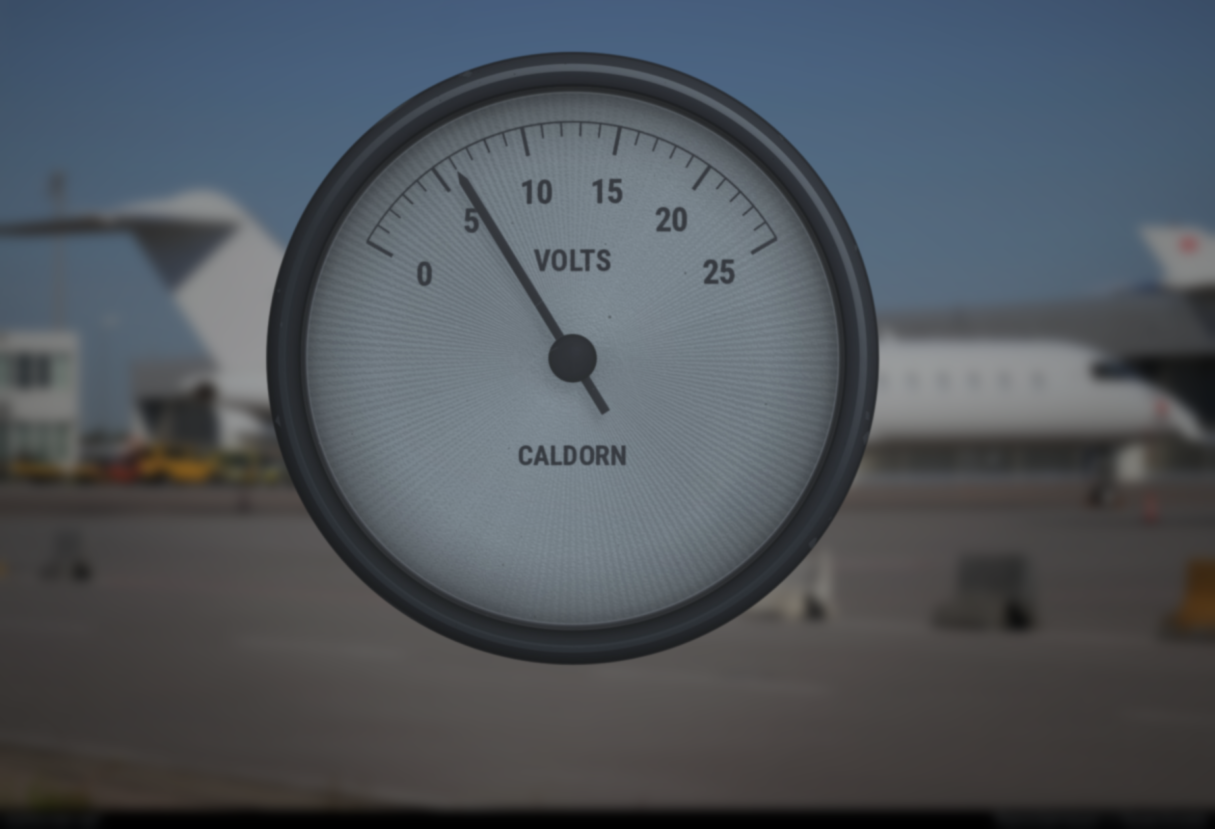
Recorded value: {"value": 6, "unit": "V"}
